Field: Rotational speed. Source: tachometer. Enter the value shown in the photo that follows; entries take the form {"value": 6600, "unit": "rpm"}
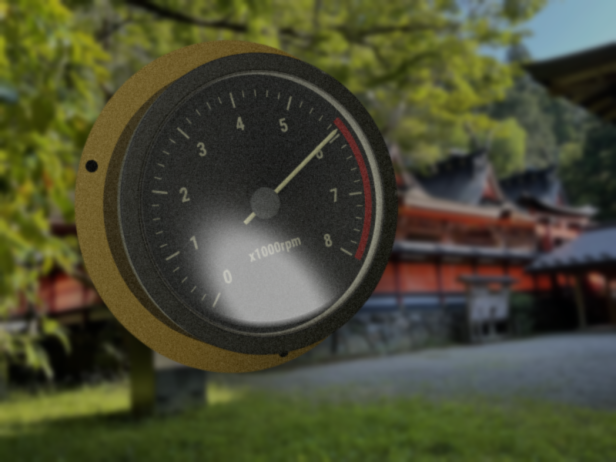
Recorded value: {"value": 5900, "unit": "rpm"}
